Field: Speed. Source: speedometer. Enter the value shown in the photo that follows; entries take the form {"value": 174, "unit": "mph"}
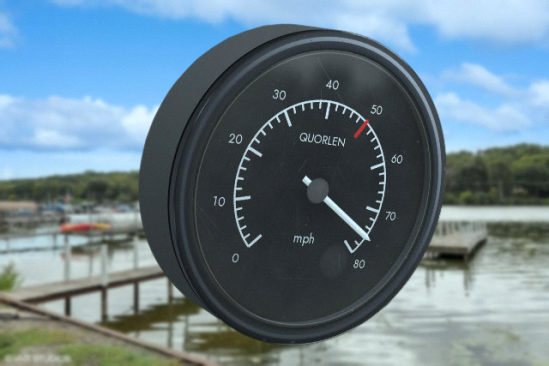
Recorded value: {"value": 76, "unit": "mph"}
